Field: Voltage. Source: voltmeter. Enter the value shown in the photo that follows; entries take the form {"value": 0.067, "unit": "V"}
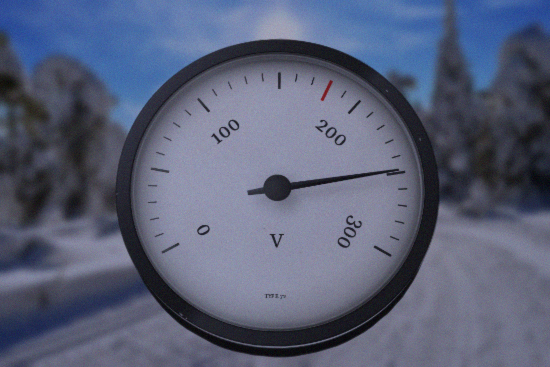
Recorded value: {"value": 250, "unit": "V"}
